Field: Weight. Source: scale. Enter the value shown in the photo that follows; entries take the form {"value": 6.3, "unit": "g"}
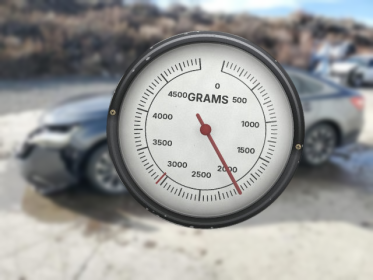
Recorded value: {"value": 2000, "unit": "g"}
